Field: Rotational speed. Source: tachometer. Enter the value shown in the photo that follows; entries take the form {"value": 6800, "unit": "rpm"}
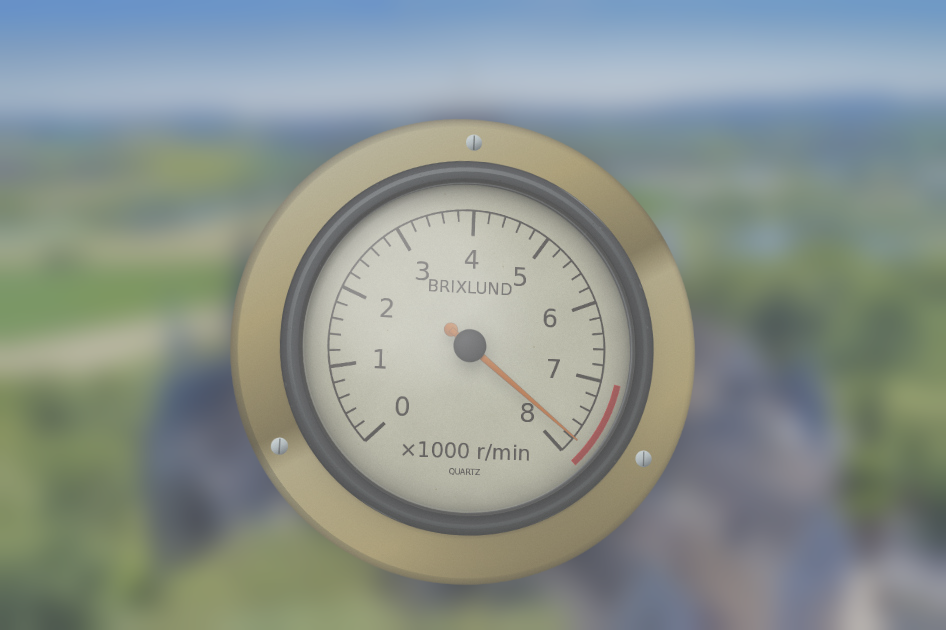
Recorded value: {"value": 7800, "unit": "rpm"}
